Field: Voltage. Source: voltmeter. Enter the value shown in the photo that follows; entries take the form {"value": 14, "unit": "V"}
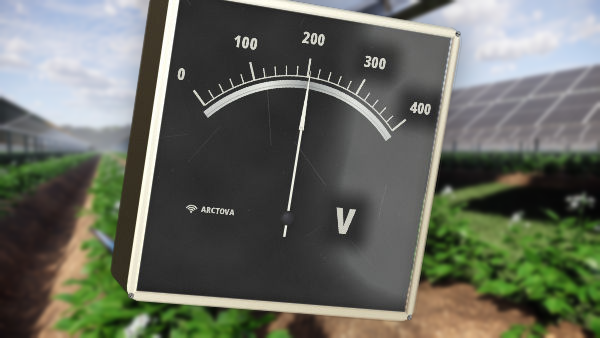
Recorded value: {"value": 200, "unit": "V"}
